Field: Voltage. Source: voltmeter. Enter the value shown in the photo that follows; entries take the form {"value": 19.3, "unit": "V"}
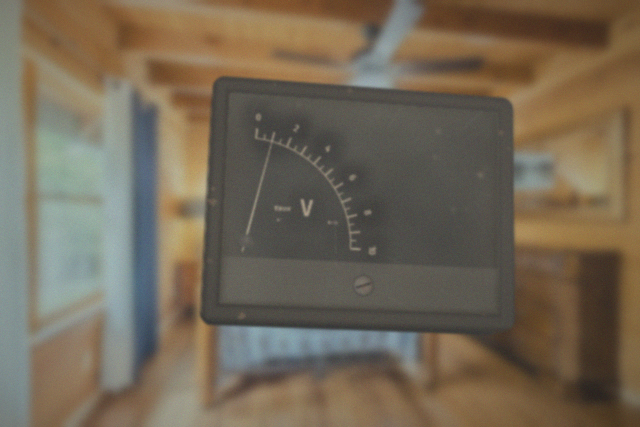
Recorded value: {"value": 1, "unit": "V"}
